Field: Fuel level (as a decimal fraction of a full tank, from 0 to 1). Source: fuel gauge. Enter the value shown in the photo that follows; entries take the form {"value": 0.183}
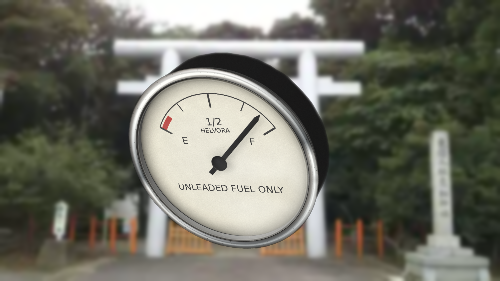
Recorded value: {"value": 0.875}
